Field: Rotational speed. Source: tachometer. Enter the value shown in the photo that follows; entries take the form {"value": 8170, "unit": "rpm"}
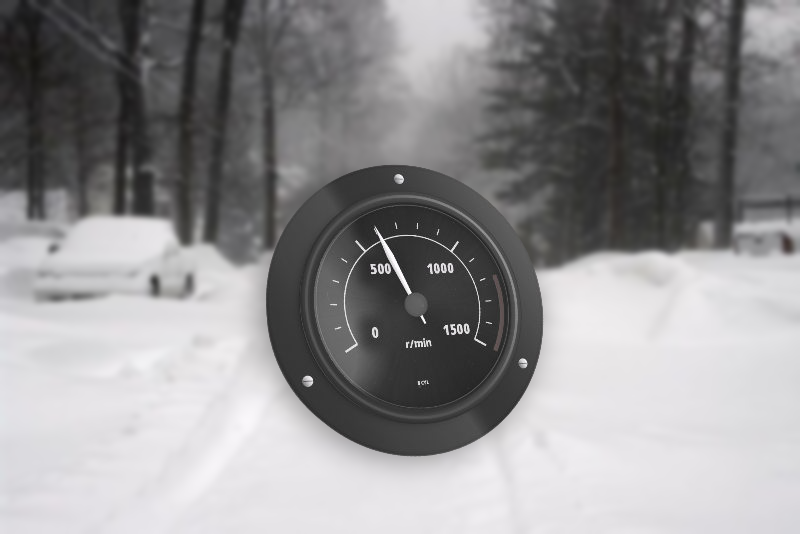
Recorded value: {"value": 600, "unit": "rpm"}
